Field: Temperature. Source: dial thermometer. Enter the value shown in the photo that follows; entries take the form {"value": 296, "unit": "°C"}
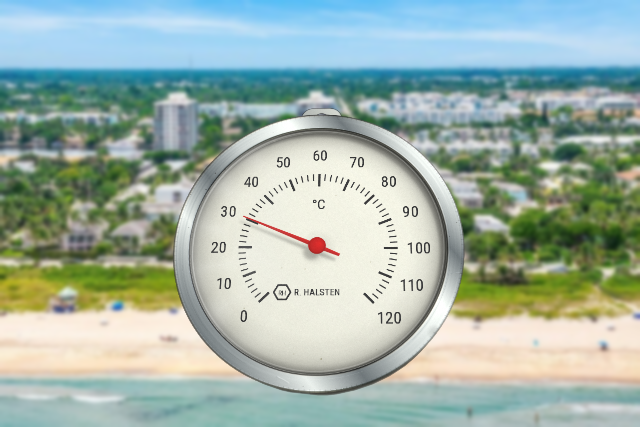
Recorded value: {"value": 30, "unit": "°C"}
